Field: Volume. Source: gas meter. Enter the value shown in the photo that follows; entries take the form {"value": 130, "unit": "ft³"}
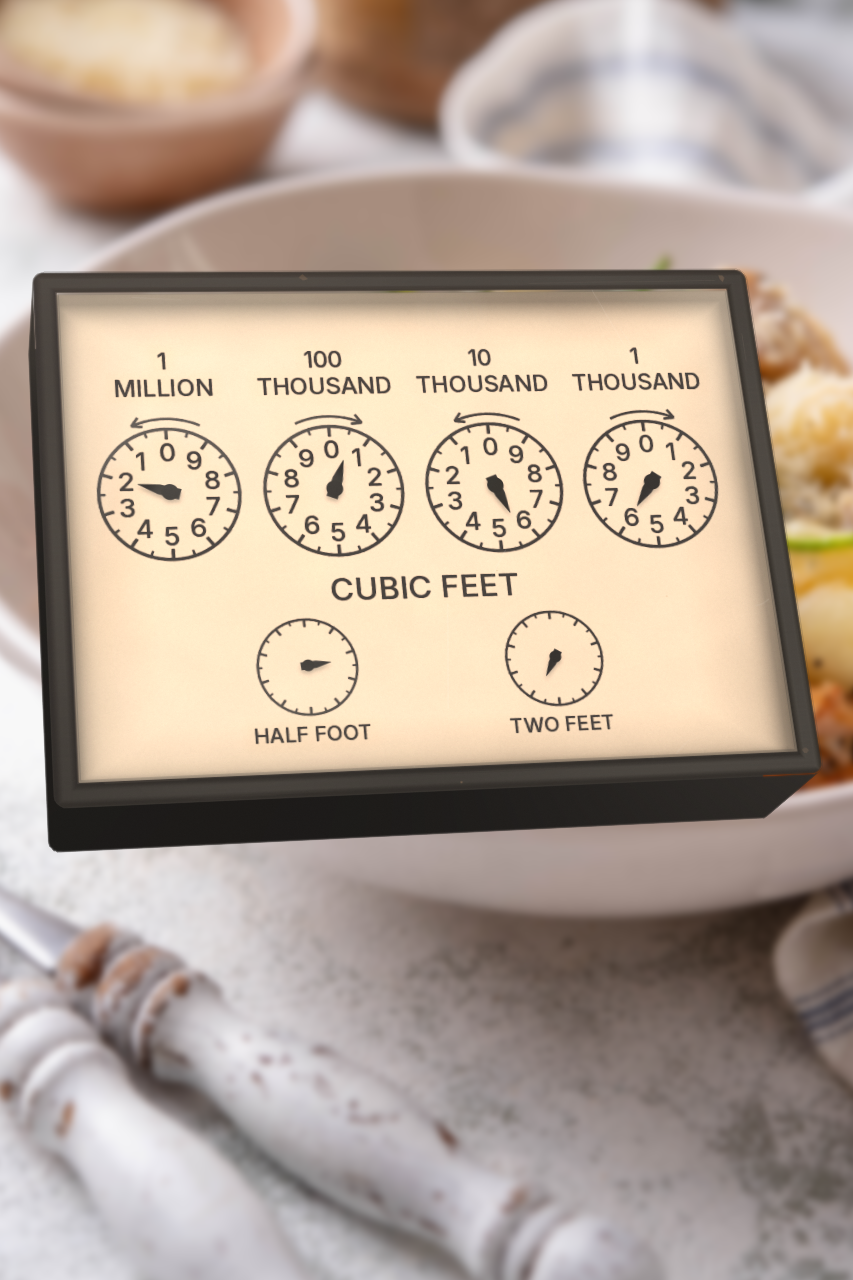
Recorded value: {"value": 205600, "unit": "ft³"}
